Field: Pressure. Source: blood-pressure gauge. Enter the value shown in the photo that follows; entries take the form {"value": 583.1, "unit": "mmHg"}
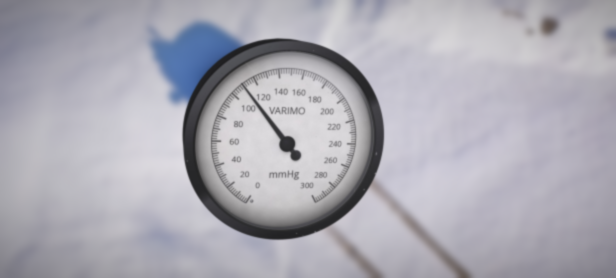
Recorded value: {"value": 110, "unit": "mmHg"}
